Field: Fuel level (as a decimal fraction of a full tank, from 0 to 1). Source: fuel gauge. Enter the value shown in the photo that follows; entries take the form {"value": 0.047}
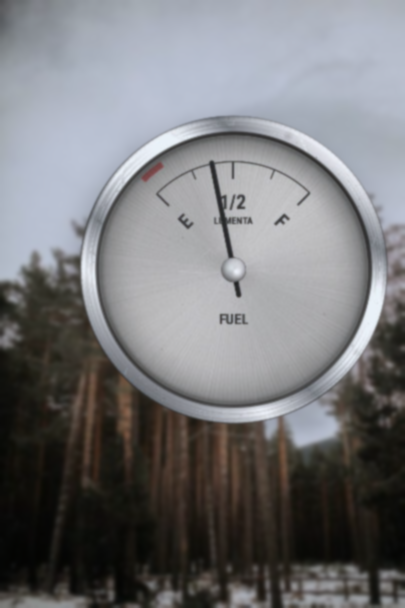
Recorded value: {"value": 0.375}
